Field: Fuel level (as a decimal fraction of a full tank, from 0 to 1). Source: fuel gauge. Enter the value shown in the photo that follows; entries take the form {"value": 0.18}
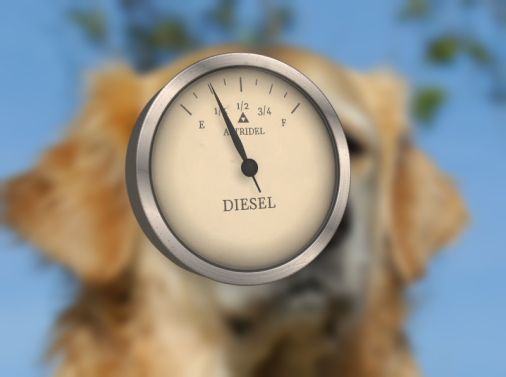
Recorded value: {"value": 0.25}
